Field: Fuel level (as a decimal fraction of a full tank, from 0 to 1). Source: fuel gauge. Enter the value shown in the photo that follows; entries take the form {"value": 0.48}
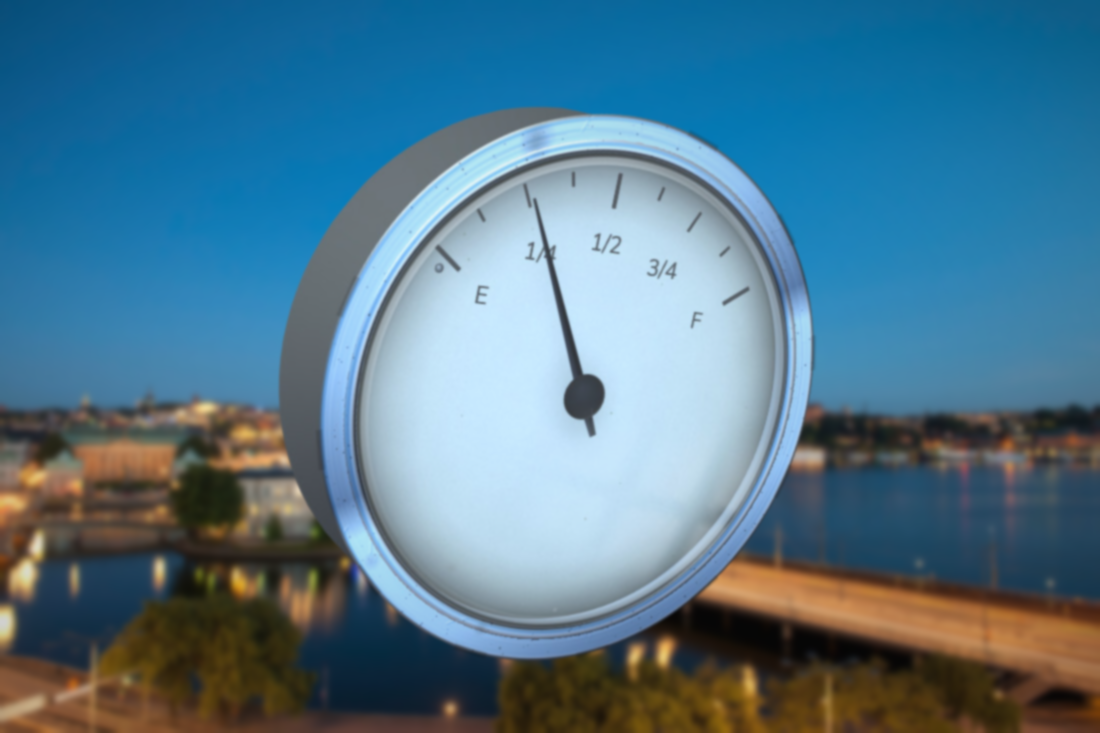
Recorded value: {"value": 0.25}
